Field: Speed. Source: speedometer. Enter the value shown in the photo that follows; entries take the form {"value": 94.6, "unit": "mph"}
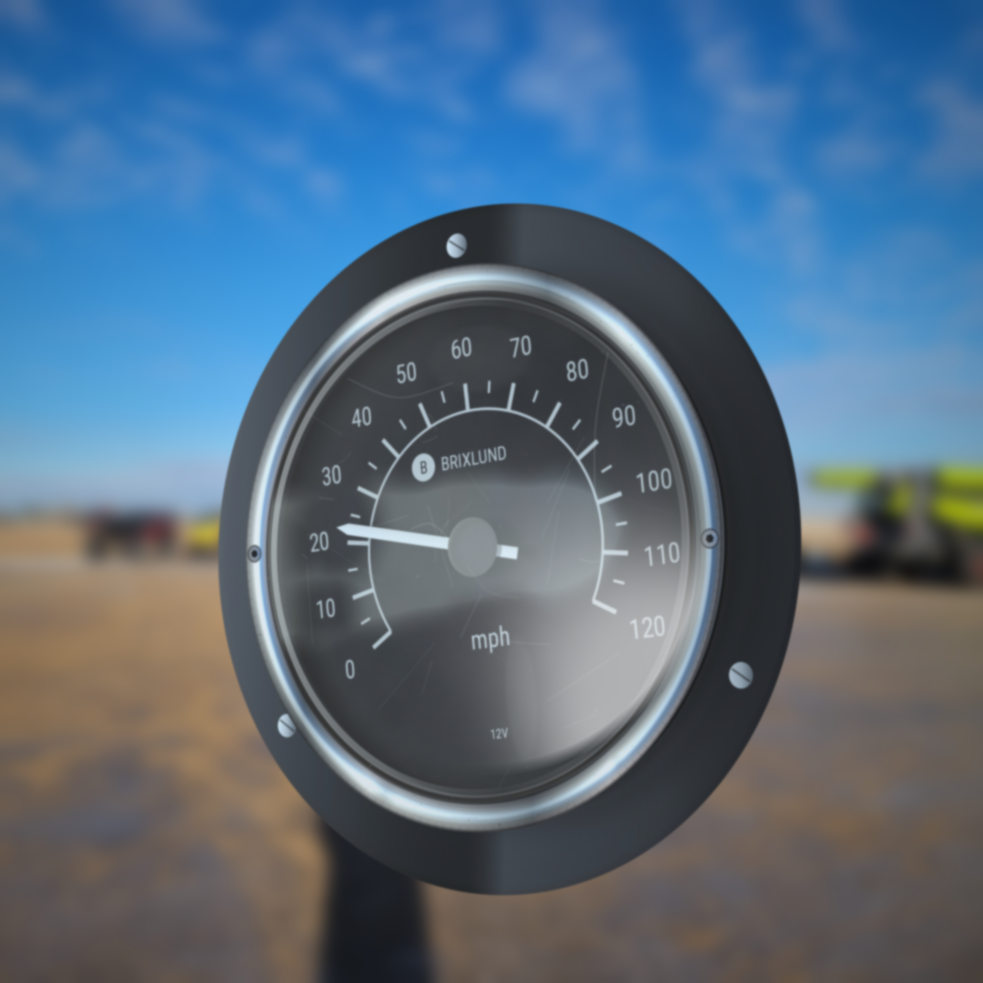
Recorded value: {"value": 22.5, "unit": "mph"}
